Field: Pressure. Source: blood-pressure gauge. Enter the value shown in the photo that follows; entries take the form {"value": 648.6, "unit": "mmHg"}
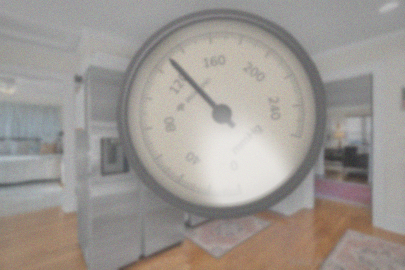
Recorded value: {"value": 130, "unit": "mmHg"}
